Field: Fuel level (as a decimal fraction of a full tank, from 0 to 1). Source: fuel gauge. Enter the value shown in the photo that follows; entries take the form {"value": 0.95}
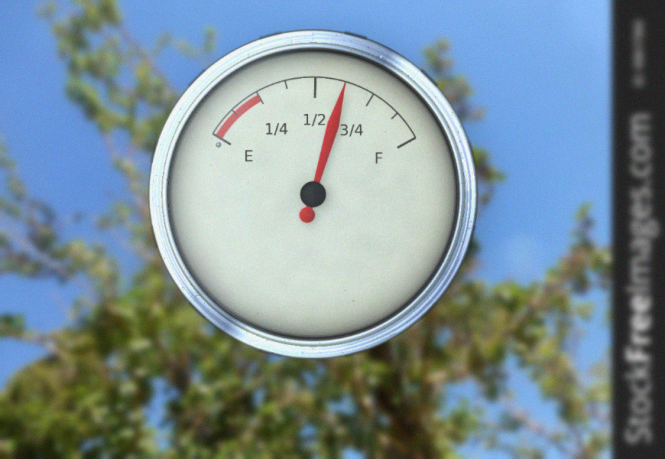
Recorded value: {"value": 0.625}
